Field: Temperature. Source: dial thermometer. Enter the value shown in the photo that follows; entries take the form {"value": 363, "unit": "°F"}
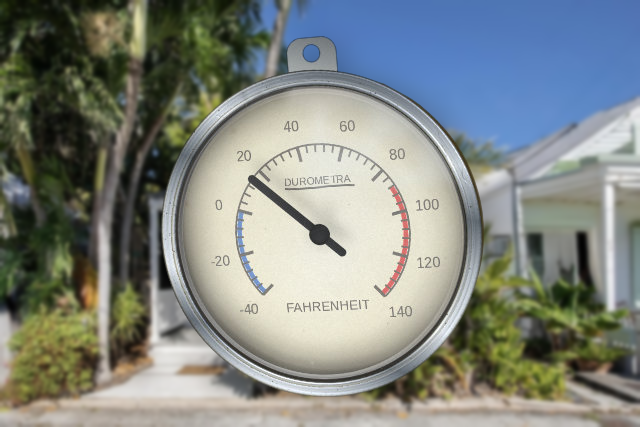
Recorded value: {"value": 16, "unit": "°F"}
